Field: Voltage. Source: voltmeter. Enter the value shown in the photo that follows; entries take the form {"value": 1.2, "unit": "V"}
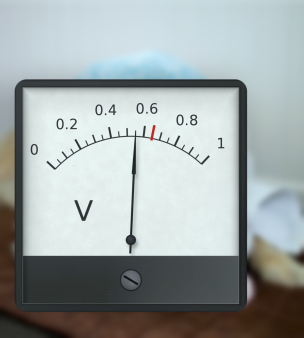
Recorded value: {"value": 0.55, "unit": "V"}
